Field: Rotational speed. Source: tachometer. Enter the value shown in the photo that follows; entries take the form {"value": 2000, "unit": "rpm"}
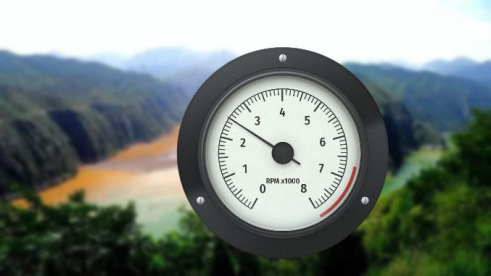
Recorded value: {"value": 2500, "unit": "rpm"}
